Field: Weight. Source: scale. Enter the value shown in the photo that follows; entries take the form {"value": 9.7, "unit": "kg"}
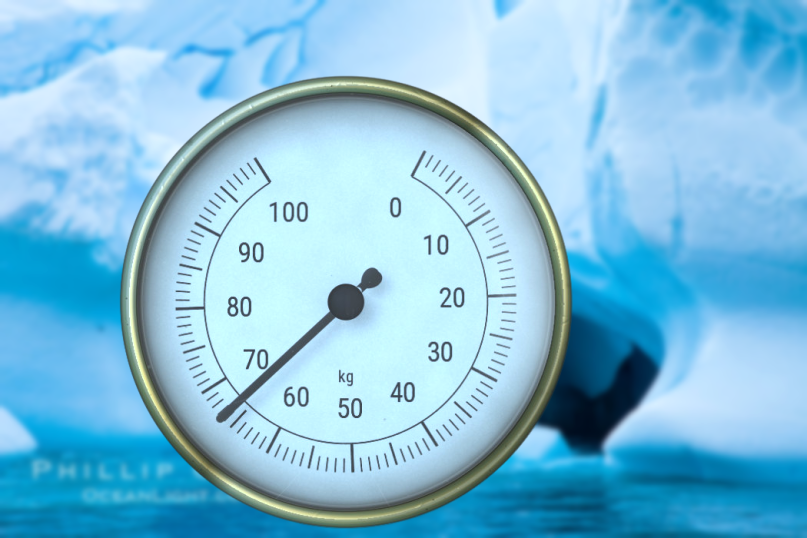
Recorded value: {"value": 66.5, "unit": "kg"}
